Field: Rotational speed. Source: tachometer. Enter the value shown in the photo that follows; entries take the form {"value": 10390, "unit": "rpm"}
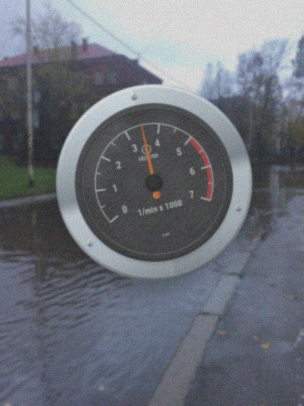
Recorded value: {"value": 3500, "unit": "rpm"}
